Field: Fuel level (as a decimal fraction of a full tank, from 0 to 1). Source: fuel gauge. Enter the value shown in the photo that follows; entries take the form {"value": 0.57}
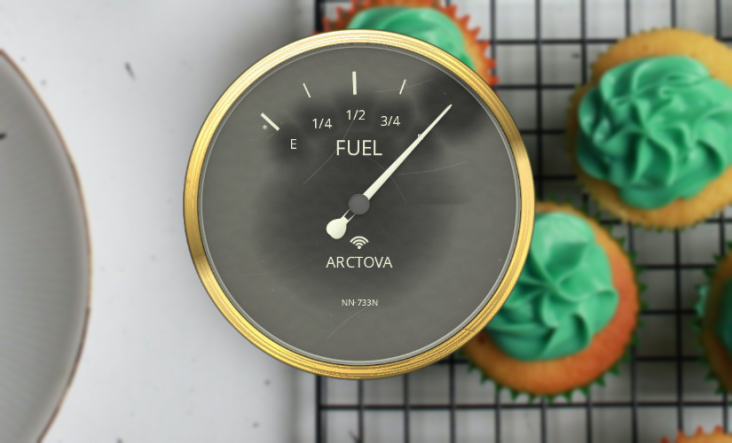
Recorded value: {"value": 1}
